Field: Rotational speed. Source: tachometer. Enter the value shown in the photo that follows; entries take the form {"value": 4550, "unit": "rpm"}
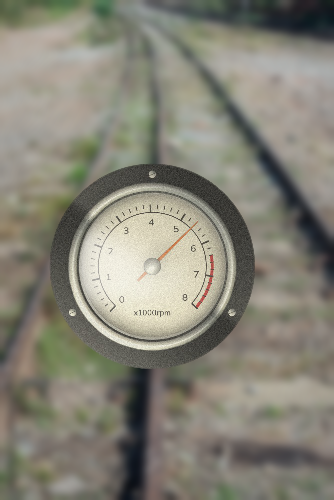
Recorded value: {"value": 5400, "unit": "rpm"}
